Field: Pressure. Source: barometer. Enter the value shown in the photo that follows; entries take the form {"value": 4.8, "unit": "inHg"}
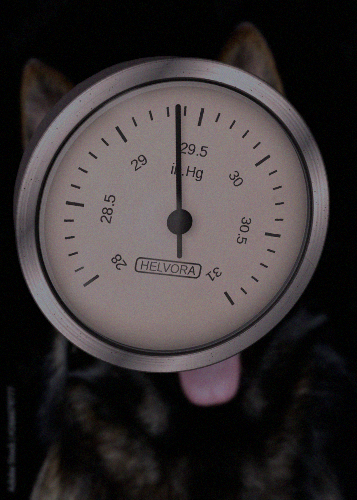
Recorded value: {"value": 29.35, "unit": "inHg"}
